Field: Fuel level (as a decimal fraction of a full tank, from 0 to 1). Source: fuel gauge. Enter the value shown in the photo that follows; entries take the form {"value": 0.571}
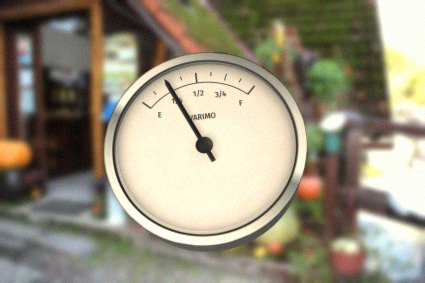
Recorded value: {"value": 0.25}
